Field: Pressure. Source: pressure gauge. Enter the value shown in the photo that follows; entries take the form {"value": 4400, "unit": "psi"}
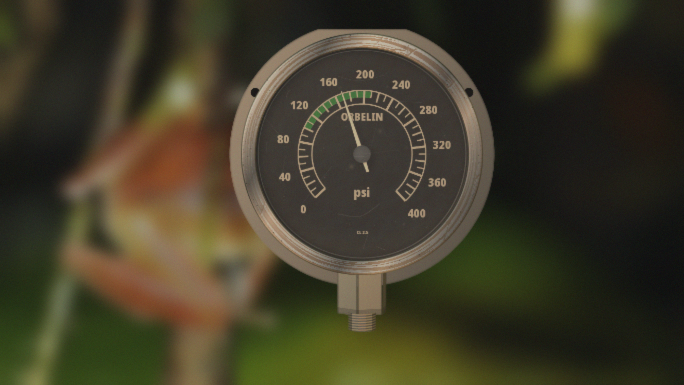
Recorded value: {"value": 170, "unit": "psi"}
